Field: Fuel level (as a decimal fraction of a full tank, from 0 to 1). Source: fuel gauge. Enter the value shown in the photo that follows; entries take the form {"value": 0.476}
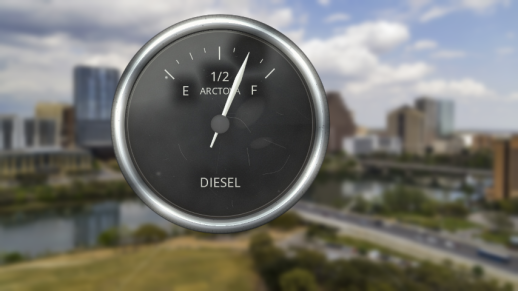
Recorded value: {"value": 0.75}
